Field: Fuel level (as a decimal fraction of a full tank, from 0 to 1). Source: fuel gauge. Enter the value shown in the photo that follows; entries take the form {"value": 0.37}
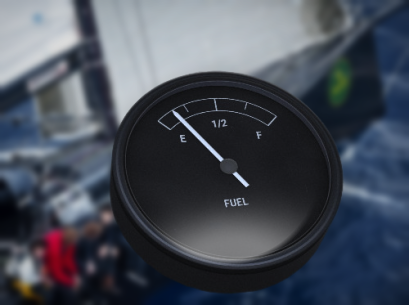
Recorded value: {"value": 0.125}
